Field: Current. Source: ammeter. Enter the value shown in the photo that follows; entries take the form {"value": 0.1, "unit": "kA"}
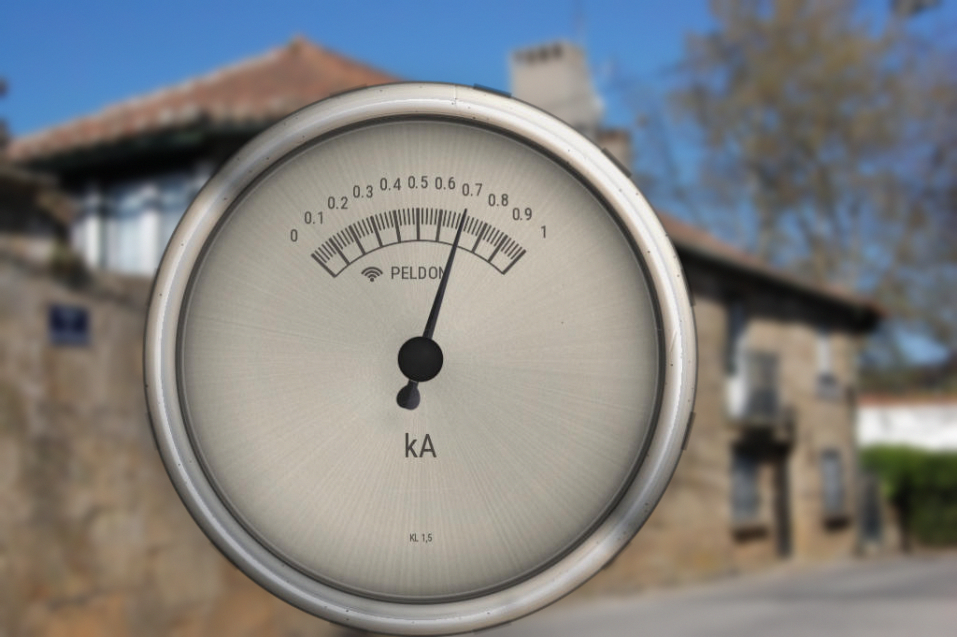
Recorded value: {"value": 0.7, "unit": "kA"}
